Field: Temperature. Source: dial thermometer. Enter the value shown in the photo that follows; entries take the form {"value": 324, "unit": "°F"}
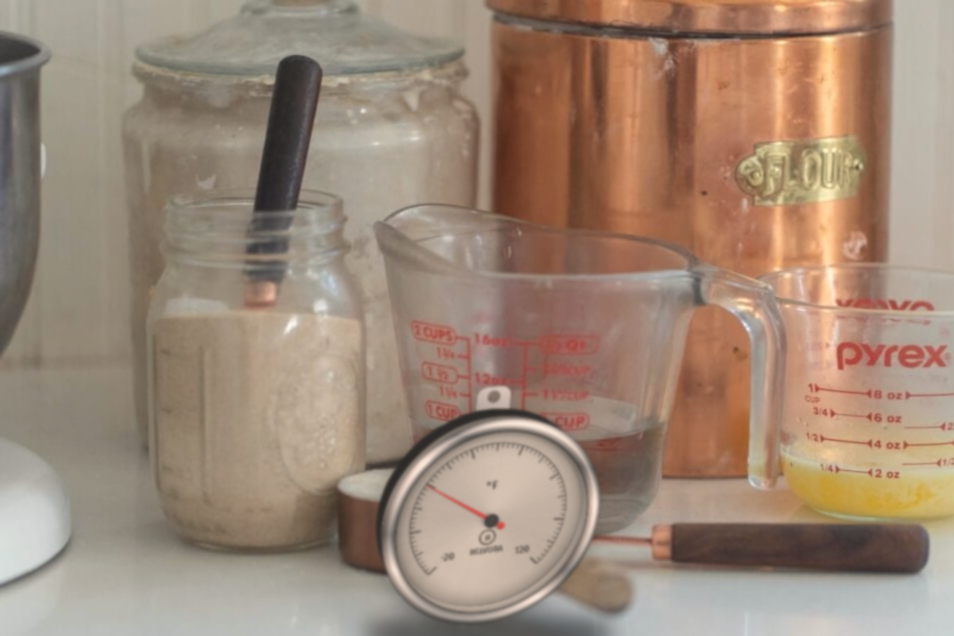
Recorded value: {"value": 20, "unit": "°F"}
